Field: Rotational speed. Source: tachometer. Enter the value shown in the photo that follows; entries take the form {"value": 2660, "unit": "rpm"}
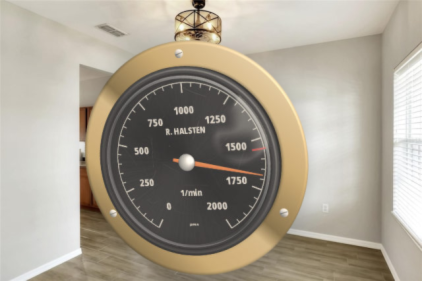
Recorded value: {"value": 1675, "unit": "rpm"}
